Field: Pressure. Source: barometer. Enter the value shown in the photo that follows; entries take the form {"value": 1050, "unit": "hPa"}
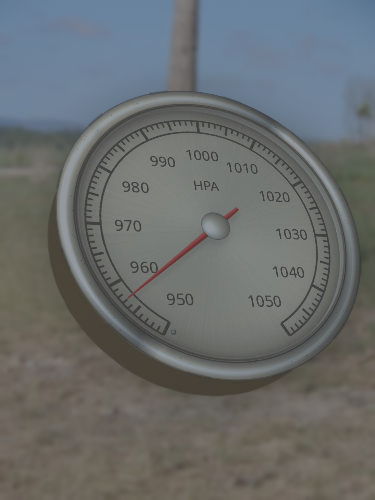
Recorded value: {"value": 957, "unit": "hPa"}
